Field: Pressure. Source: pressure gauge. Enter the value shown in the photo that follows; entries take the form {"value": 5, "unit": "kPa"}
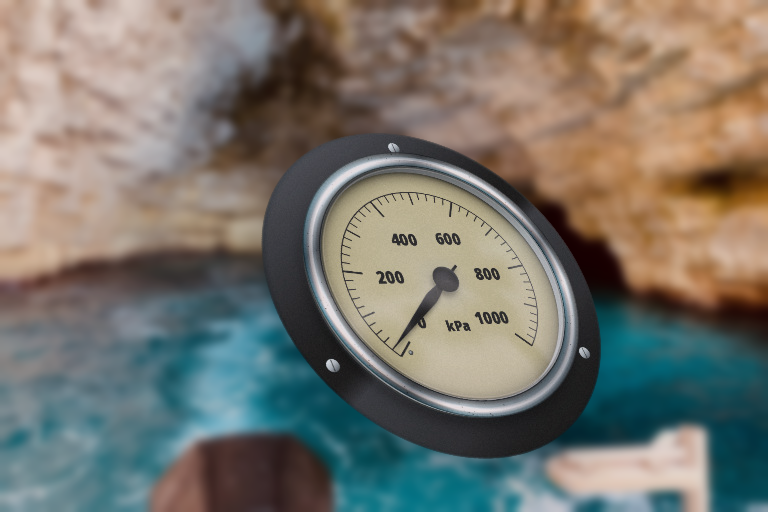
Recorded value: {"value": 20, "unit": "kPa"}
